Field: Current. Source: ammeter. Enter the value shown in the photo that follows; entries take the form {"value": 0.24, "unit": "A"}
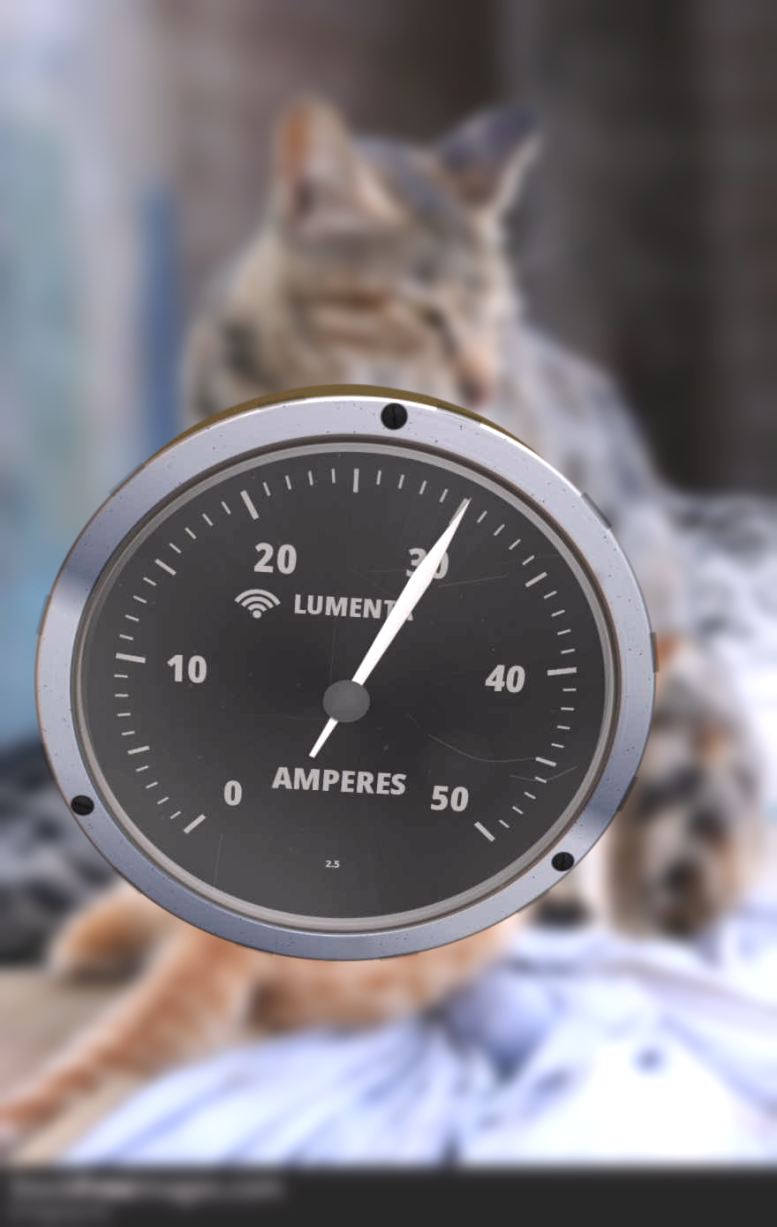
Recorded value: {"value": 30, "unit": "A"}
